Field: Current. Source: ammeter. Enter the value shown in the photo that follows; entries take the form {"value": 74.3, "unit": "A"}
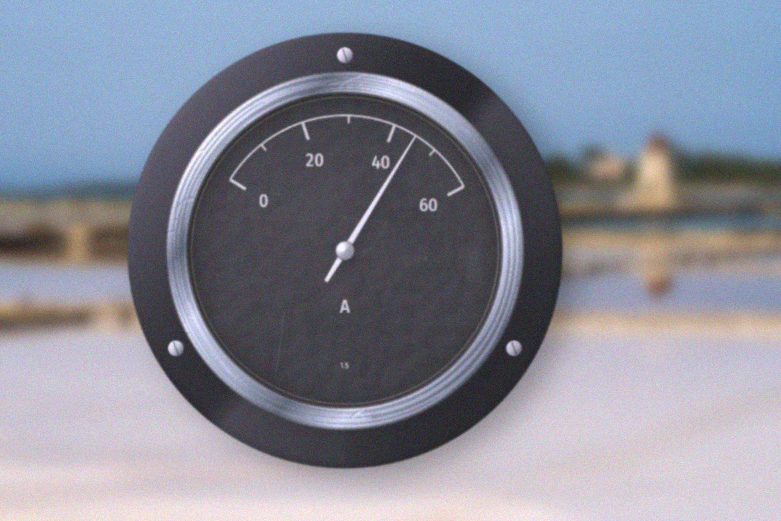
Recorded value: {"value": 45, "unit": "A"}
